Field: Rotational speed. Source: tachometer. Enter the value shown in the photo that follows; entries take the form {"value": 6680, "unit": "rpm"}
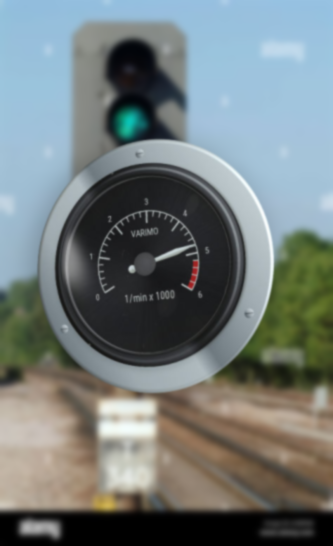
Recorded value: {"value": 4800, "unit": "rpm"}
